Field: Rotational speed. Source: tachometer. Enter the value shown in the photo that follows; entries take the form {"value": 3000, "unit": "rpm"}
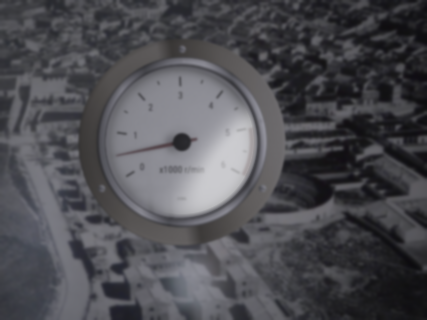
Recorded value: {"value": 500, "unit": "rpm"}
